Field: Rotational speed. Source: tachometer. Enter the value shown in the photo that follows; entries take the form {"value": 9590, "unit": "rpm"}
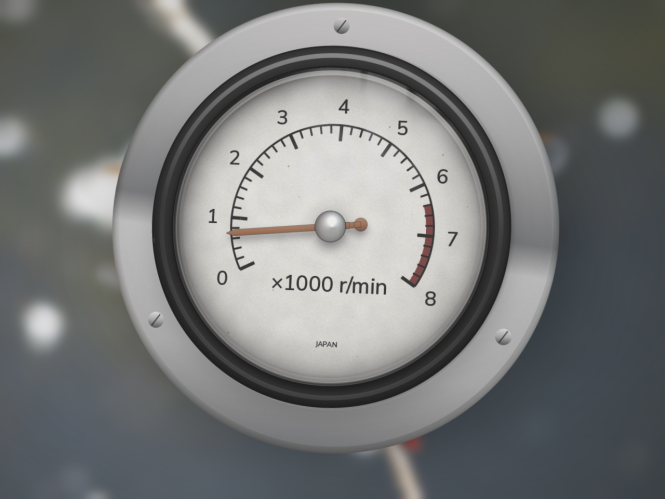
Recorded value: {"value": 700, "unit": "rpm"}
